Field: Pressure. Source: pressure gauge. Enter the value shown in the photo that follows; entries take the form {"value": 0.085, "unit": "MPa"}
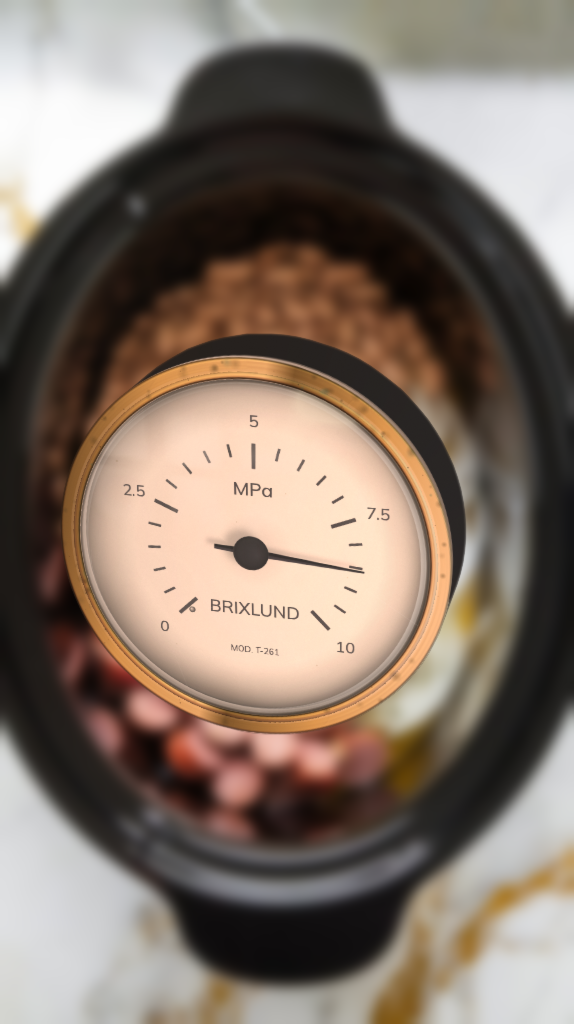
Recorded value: {"value": 8.5, "unit": "MPa"}
